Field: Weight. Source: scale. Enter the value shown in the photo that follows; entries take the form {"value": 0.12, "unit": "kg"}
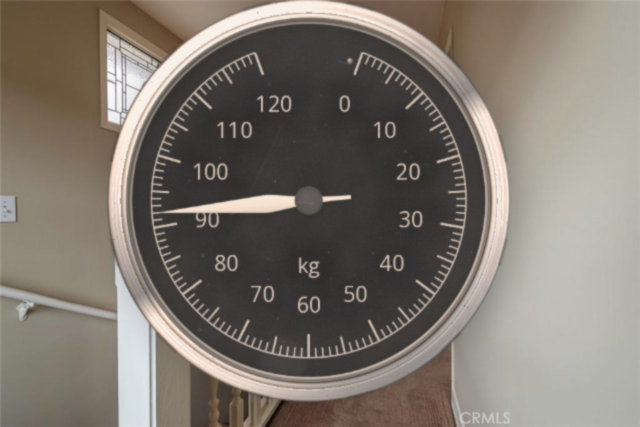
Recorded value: {"value": 92, "unit": "kg"}
